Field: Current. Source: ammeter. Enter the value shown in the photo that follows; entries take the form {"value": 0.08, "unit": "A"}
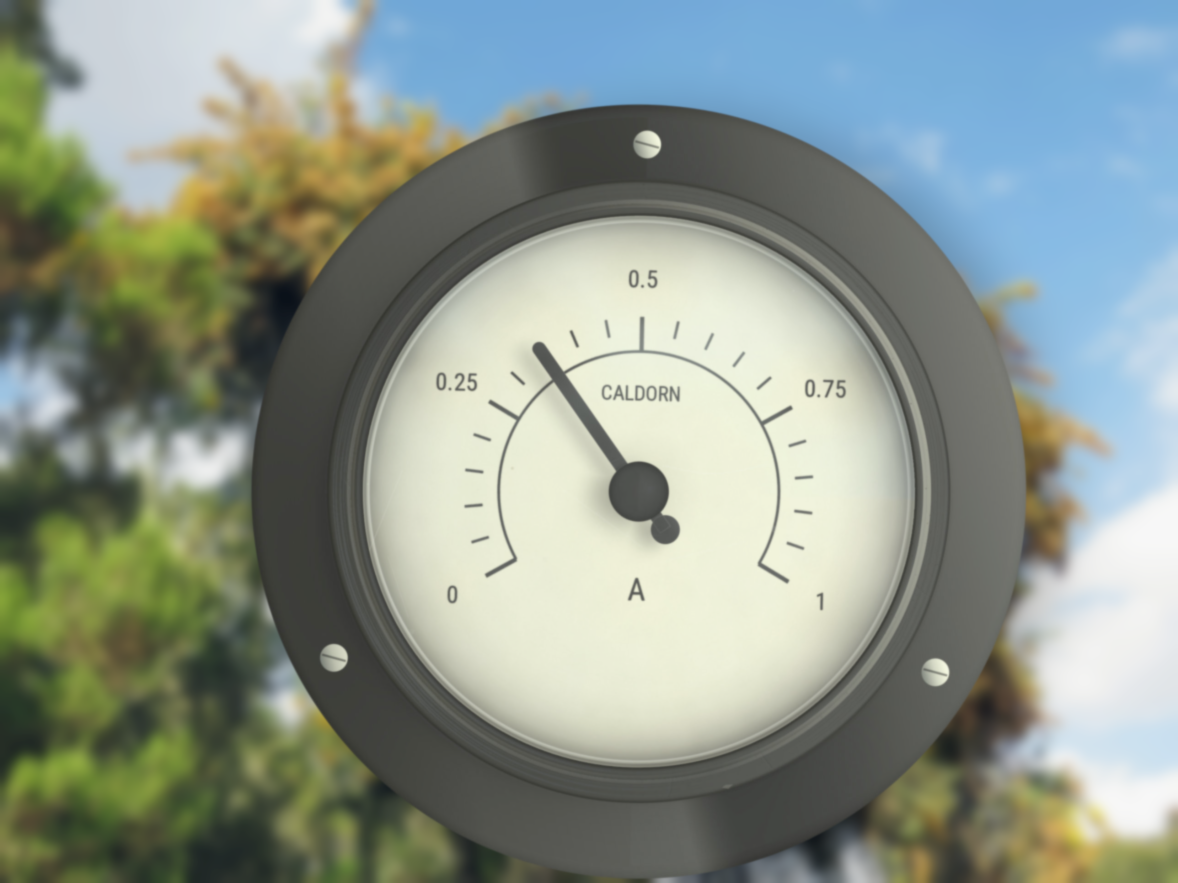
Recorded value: {"value": 0.35, "unit": "A"}
